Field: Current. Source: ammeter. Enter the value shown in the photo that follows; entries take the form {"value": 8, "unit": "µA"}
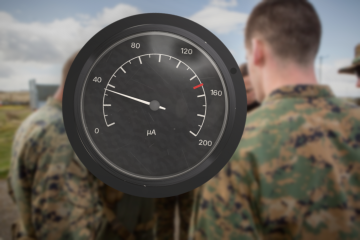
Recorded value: {"value": 35, "unit": "µA"}
